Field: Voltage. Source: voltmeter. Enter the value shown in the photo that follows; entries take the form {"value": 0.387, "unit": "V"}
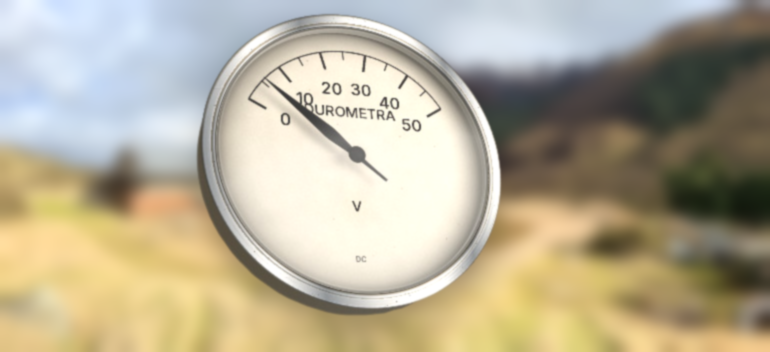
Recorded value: {"value": 5, "unit": "V"}
